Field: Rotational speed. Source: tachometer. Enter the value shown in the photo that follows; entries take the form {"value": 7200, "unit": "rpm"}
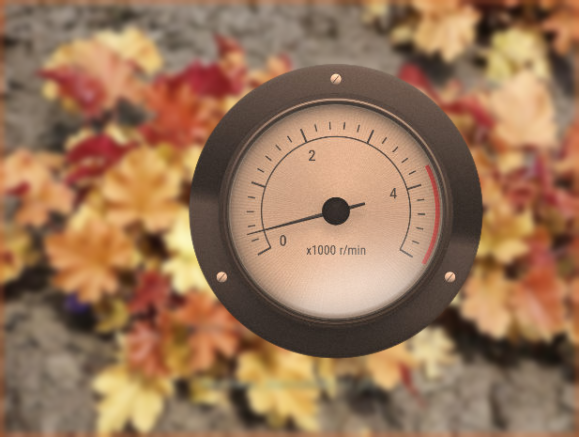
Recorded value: {"value": 300, "unit": "rpm"}
